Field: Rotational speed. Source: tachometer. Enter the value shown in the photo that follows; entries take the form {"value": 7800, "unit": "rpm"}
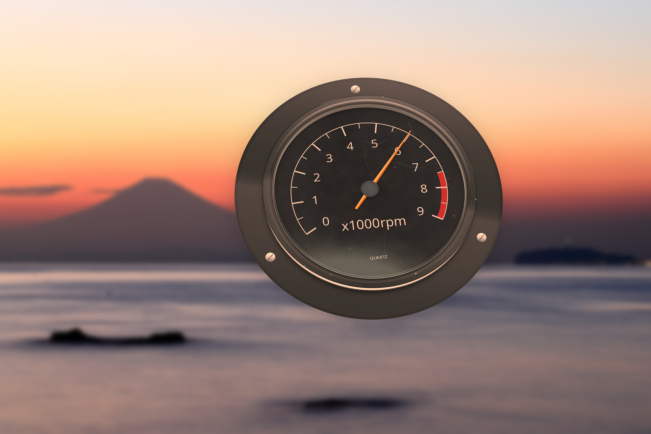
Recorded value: {"value": 6000, "unit": "rpm"}
